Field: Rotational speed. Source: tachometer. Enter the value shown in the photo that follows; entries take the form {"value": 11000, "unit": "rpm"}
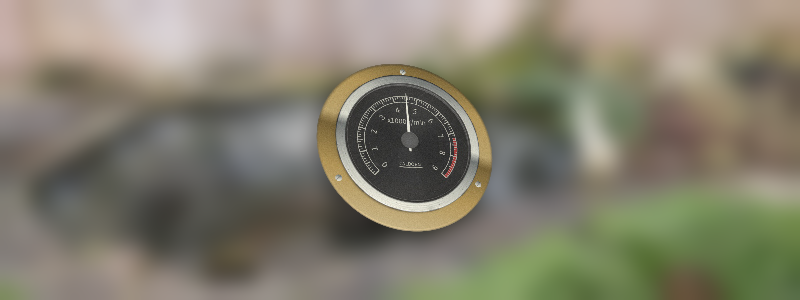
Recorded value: {"value": 4500, "unit": "rpm"}
